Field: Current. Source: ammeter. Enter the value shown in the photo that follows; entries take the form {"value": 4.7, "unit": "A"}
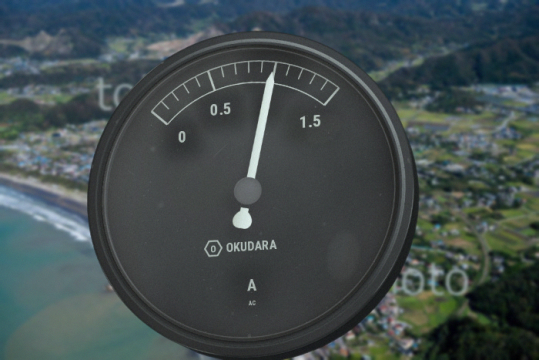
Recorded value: {"value": 1, "unit": "A"}
